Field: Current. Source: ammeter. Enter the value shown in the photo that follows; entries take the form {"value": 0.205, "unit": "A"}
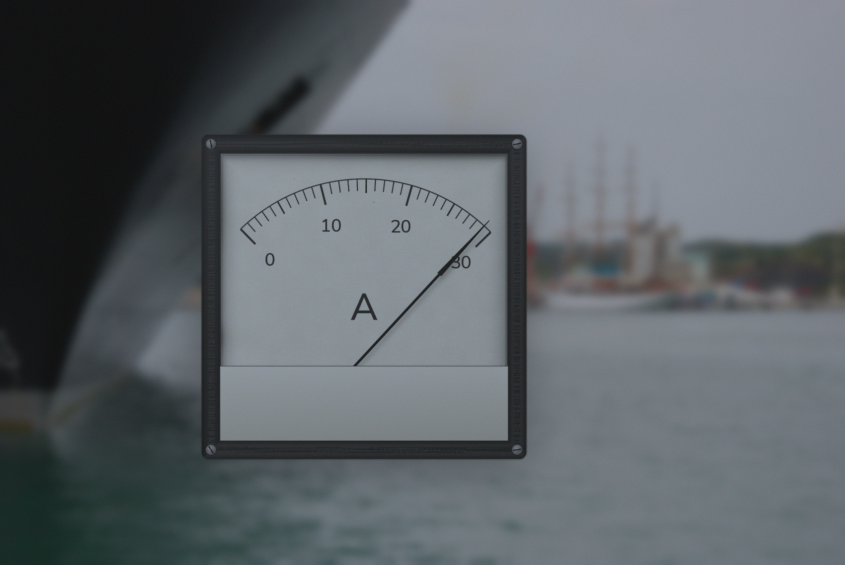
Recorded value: {"value": 29, "unit": "A"}
